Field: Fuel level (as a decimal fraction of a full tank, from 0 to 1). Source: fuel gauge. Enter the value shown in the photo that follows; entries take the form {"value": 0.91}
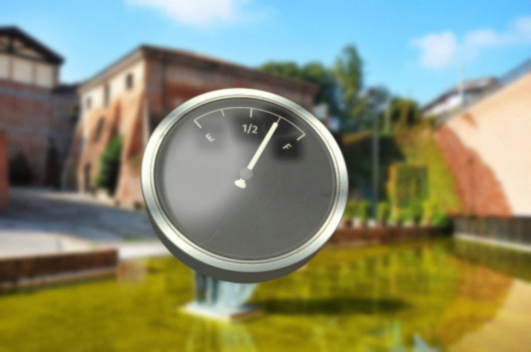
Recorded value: {"value": 0.75}
